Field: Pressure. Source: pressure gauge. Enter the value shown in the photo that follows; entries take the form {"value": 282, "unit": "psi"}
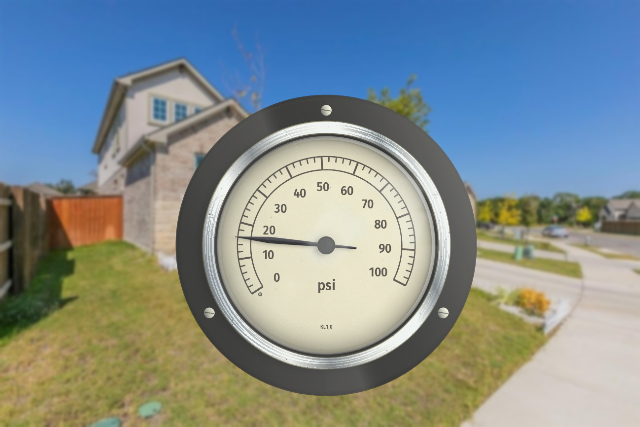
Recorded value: {"value": 16, "unit": "psi"}
